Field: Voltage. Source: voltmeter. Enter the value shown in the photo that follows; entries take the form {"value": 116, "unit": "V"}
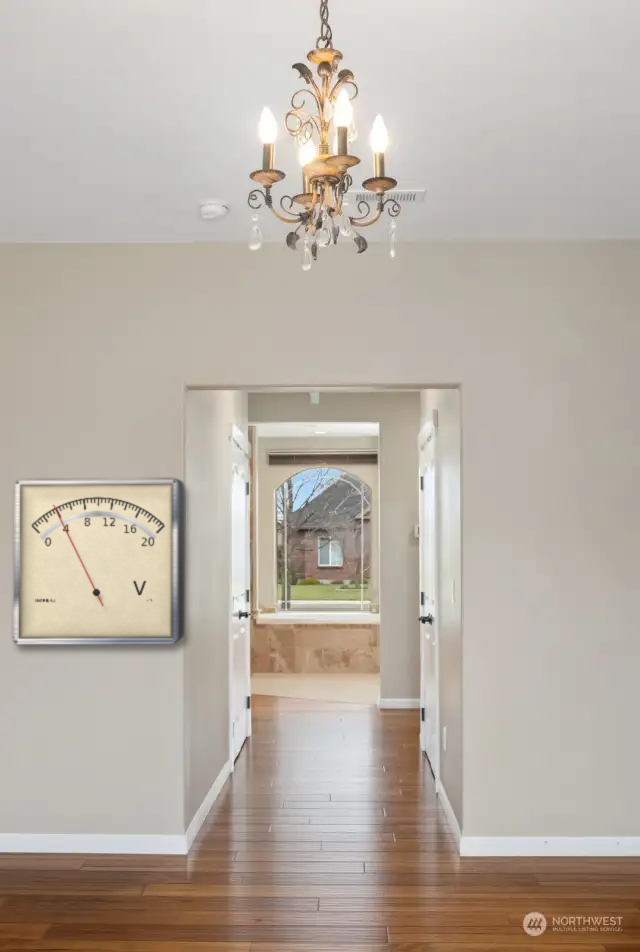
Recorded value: {"value": 4, "unit": "V"}
